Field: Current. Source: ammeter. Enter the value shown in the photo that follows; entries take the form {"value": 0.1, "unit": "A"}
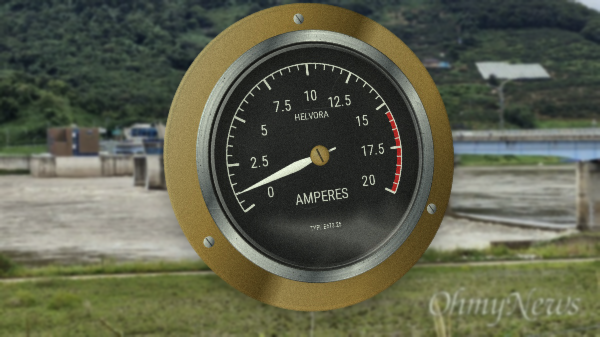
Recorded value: {"value": 1, "unit": "A"}
